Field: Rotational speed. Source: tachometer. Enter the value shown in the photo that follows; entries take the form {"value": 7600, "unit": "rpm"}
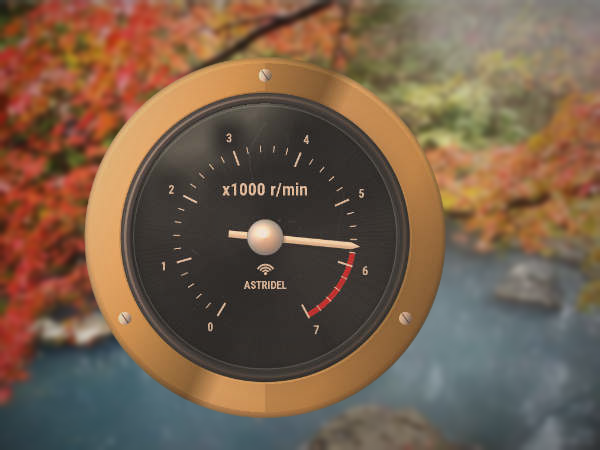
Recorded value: {"value": 5700, "unit": "rpm"}
